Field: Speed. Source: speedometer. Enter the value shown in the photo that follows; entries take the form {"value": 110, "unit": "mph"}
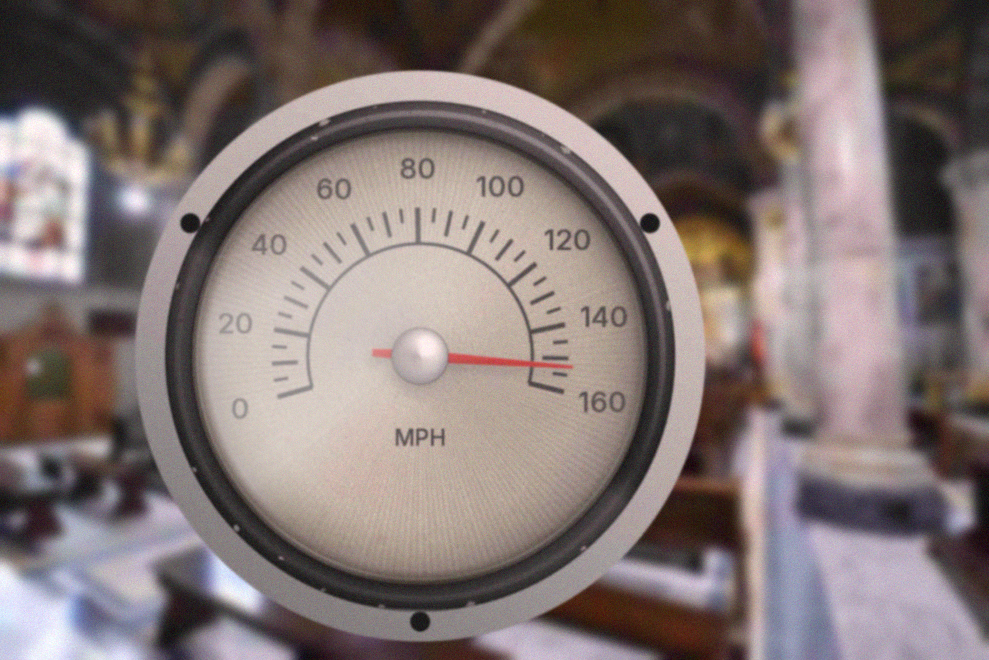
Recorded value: {"value": 152.5, "unit": "mph"}
